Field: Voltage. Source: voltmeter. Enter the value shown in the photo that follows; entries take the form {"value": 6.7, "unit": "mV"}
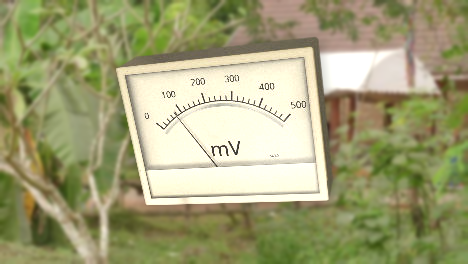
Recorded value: {"value": 80, "unit": "mV"}
